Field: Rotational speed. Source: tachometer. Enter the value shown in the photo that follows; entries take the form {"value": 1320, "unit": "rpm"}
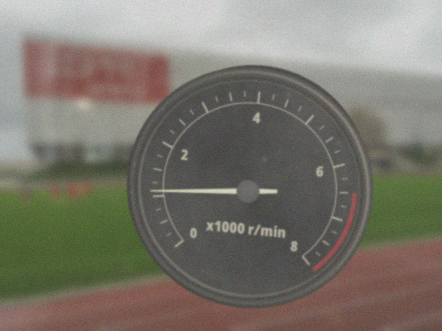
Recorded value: {"value": 1125, "unit": "rpm"}
